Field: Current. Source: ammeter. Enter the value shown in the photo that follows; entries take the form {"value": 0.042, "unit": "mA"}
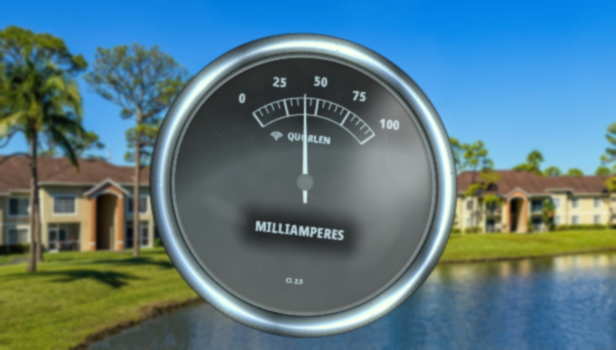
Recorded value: {"value": 40, "unit": "mA"}
